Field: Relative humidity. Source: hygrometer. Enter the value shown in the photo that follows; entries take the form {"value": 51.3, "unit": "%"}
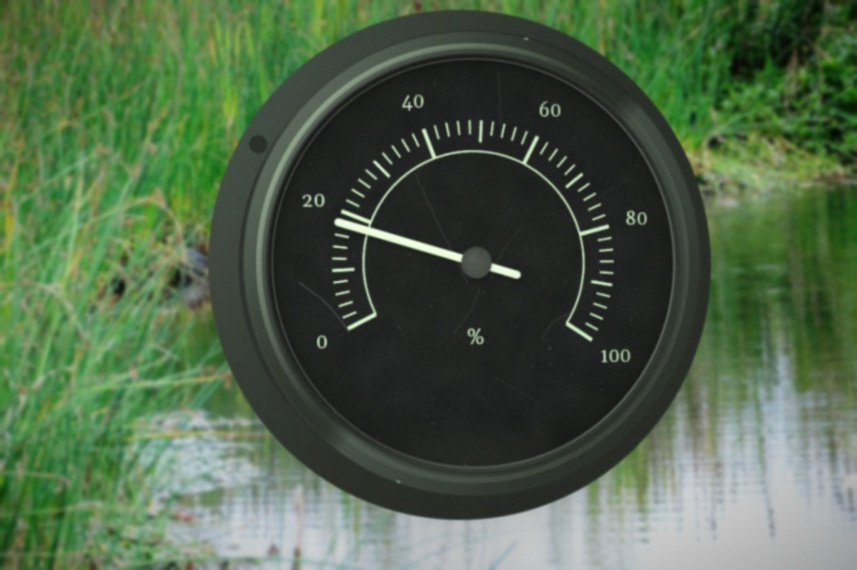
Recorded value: {"value": 18, "unit": "%"}
